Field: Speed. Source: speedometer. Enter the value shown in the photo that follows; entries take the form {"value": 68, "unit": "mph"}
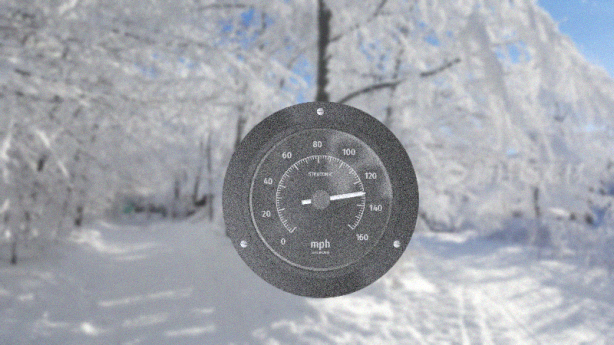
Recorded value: {"value": 130, "unit": "mph"}
